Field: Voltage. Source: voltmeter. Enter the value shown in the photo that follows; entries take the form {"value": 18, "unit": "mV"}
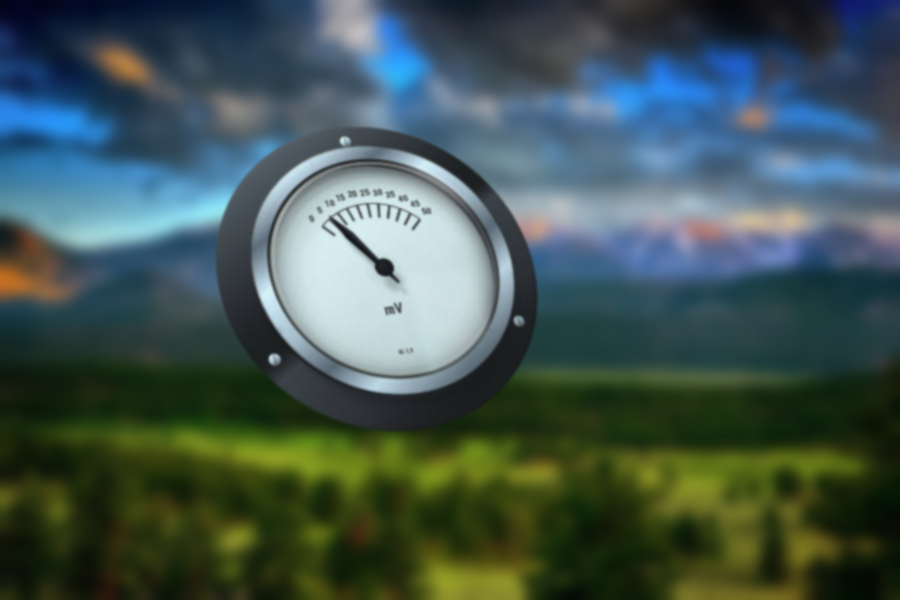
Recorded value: {"value": 5, "unit": "mV"}
